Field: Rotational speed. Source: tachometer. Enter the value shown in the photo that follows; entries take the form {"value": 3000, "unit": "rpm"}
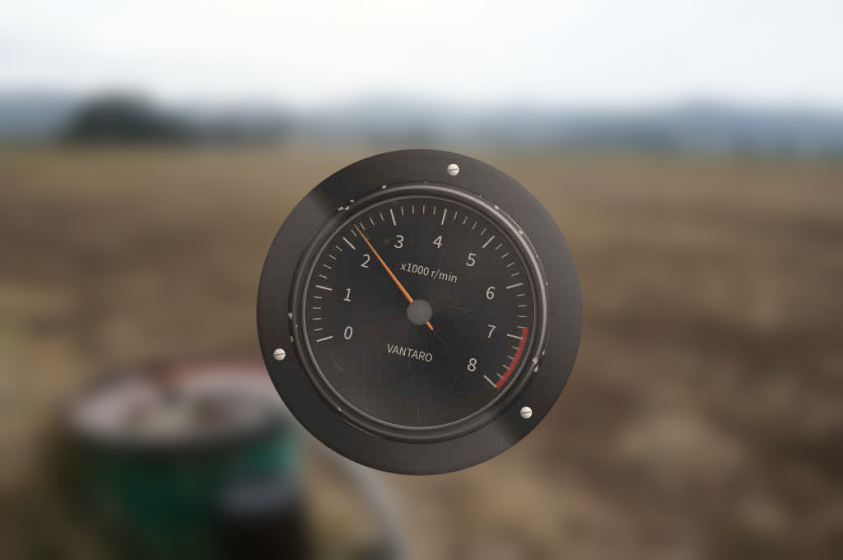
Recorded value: {"value": 2300, "unit": "rpm"}
